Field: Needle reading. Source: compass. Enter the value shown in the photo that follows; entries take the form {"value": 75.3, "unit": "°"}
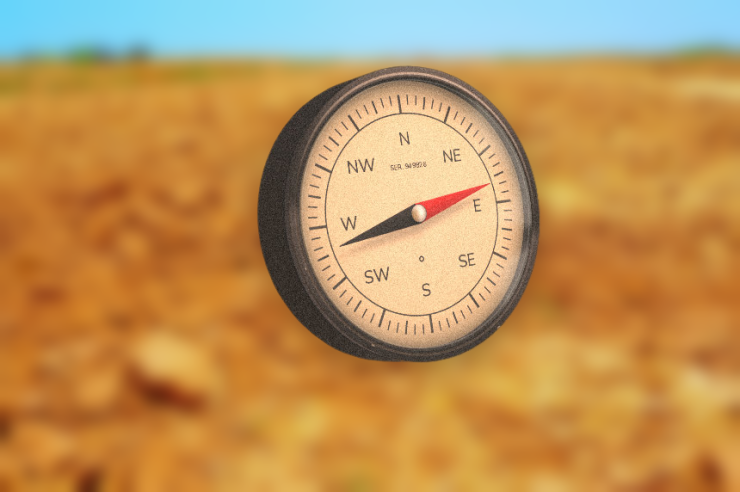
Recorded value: {"value": 77.5, "unit": "°"}
